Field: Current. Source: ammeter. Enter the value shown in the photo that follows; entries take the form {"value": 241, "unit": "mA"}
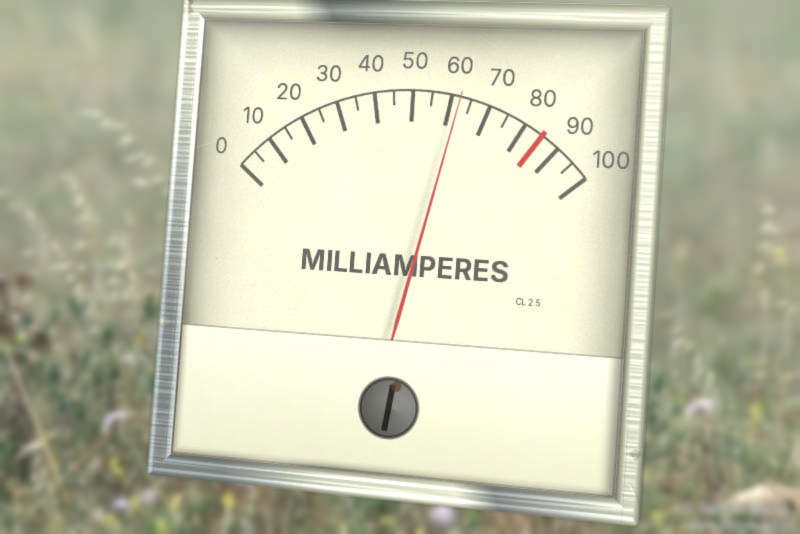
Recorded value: {"value": 62.5, "unit": "mA"}
